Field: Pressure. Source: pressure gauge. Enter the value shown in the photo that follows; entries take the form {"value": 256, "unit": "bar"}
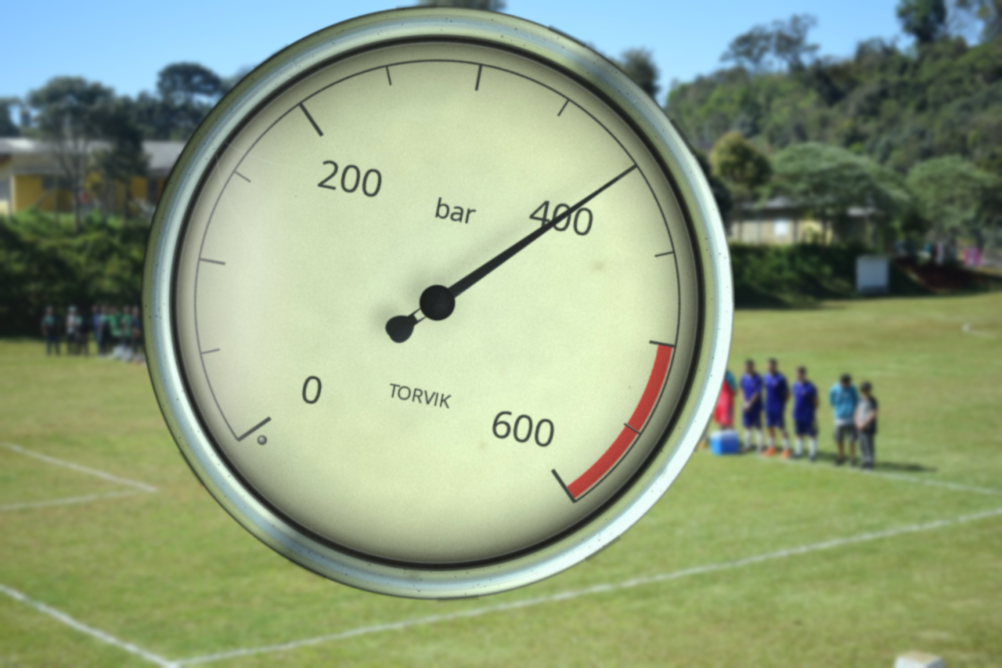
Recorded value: {"value": 400, "unit": "bar"}
